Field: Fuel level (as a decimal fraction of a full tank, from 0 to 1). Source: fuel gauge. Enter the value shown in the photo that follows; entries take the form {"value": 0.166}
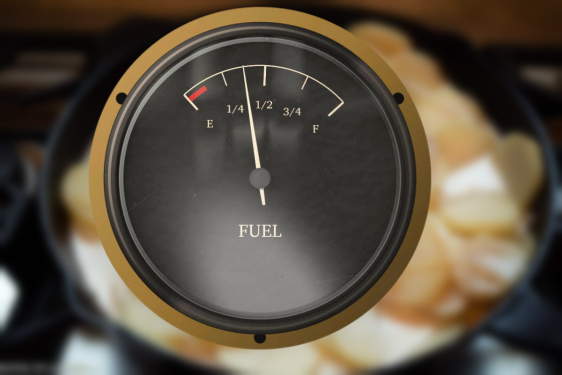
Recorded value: {"value": 0.375}
